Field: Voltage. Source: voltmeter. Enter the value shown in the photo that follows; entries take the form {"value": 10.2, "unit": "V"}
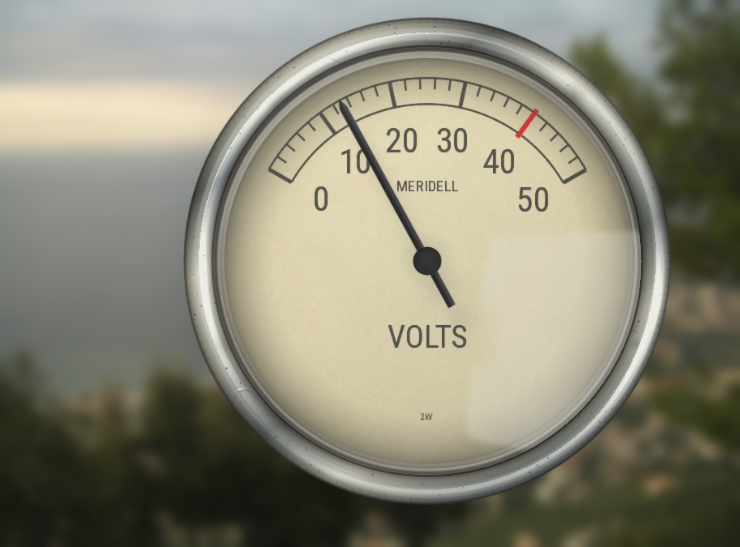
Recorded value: {"value": 13, "unit": "V"}
